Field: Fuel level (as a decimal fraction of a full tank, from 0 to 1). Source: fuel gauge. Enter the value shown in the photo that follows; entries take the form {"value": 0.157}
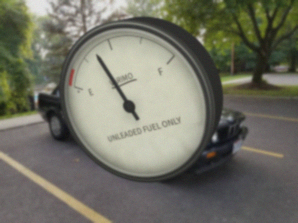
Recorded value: {"value": 0.375}
